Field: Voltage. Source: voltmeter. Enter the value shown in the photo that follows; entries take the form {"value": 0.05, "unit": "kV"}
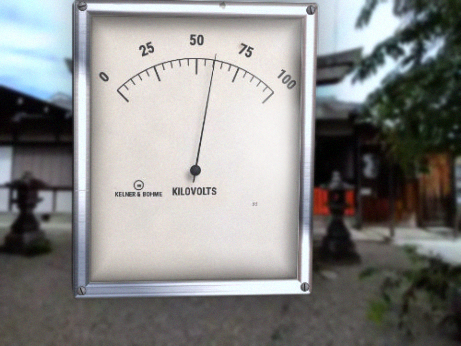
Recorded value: {"value": 60, "unit": "kV"}
